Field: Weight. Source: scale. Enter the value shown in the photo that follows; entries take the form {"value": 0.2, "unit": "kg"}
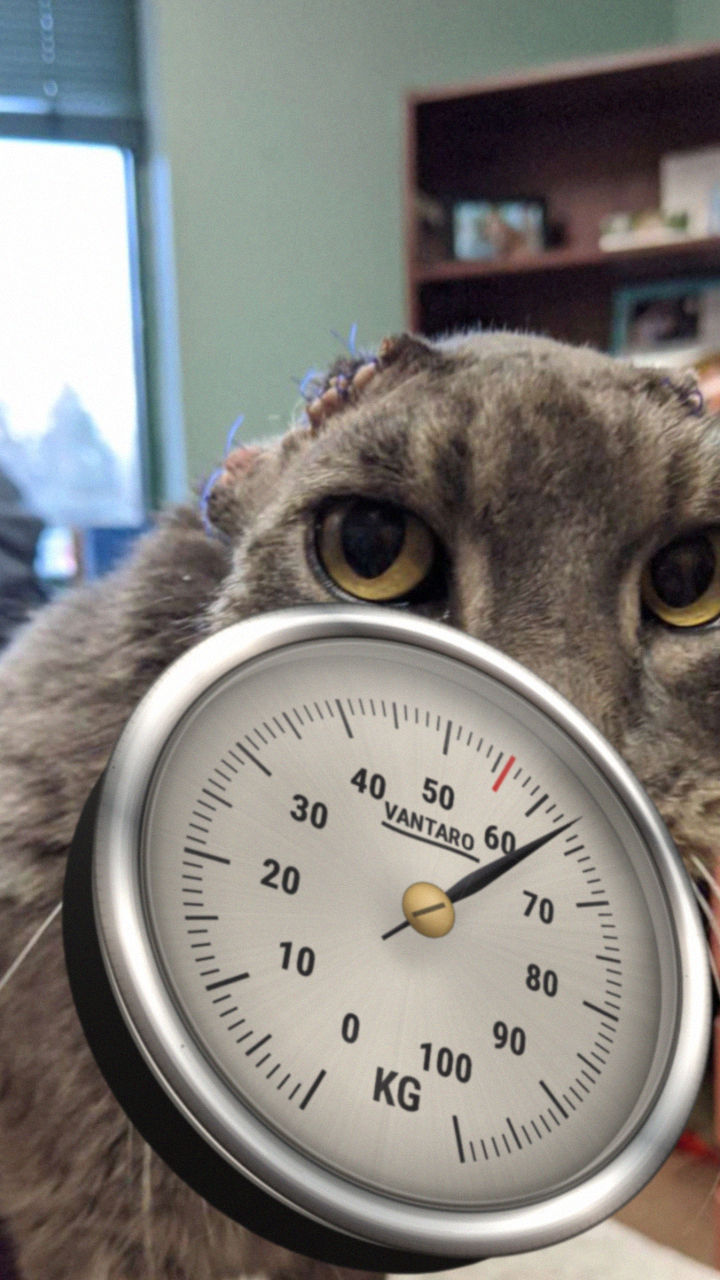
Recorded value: {"value": 63, "unit": "kg"}
